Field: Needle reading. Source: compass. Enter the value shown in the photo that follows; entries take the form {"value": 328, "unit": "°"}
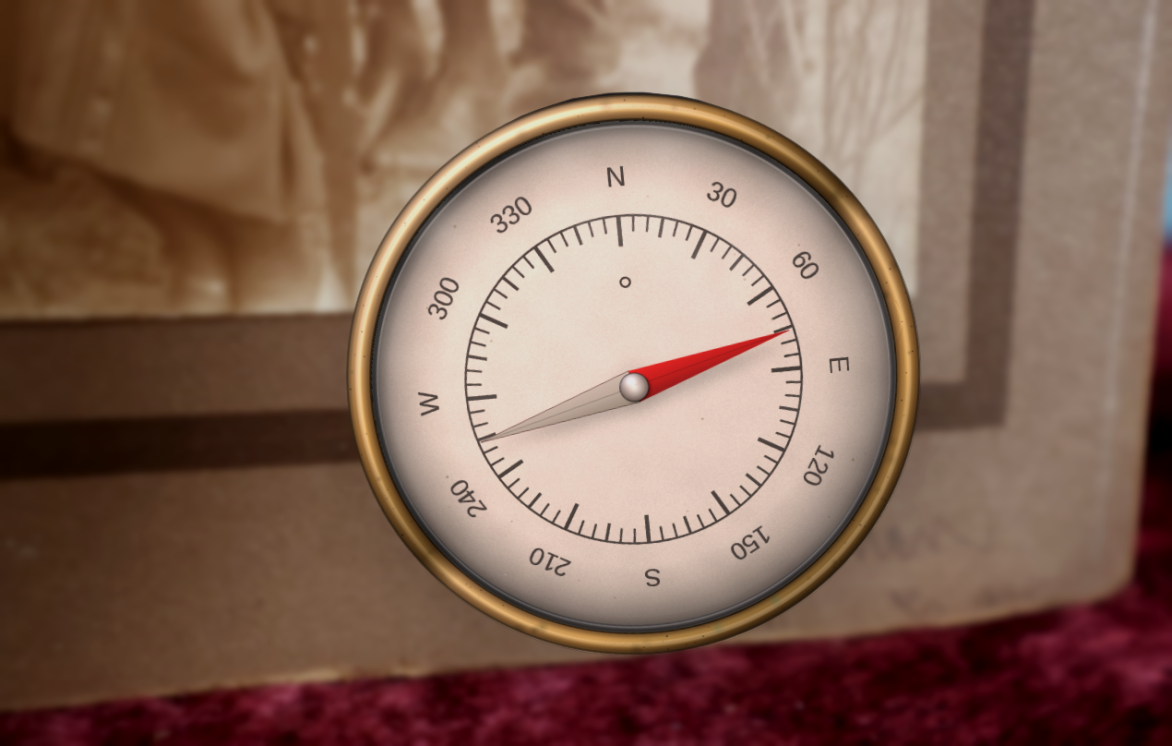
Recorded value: {"value": 75, "unit": "°"}
